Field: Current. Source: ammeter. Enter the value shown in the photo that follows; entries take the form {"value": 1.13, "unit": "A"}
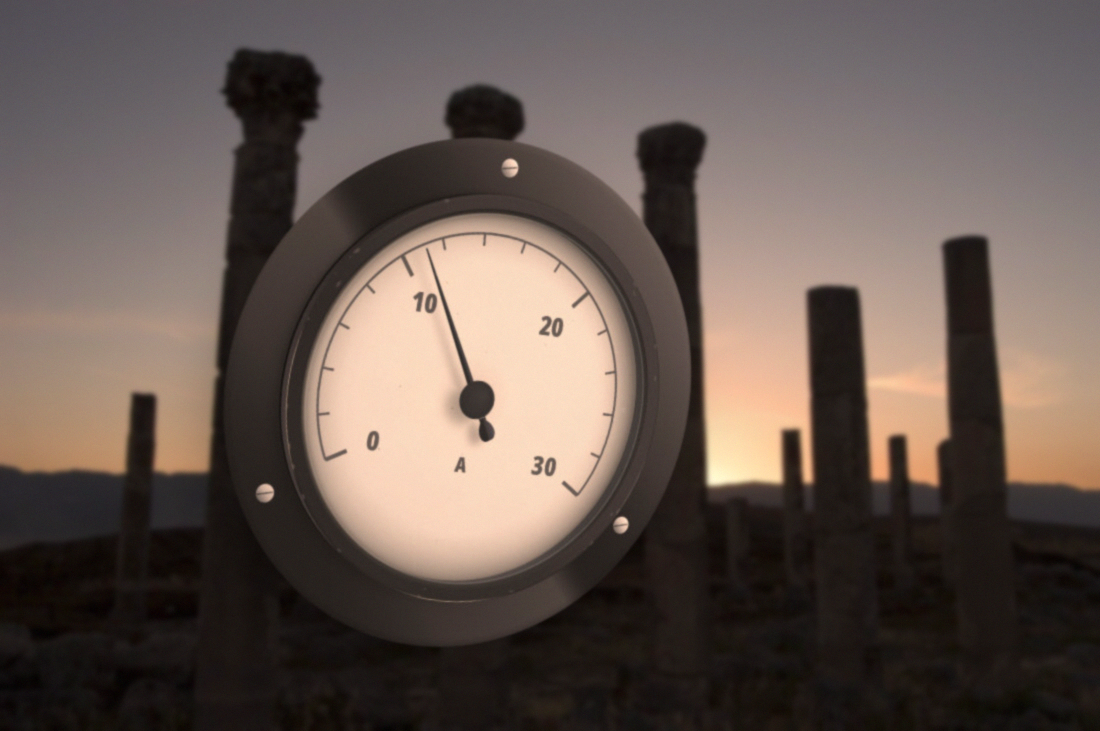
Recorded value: {"value": 11, "unit": "A"}
